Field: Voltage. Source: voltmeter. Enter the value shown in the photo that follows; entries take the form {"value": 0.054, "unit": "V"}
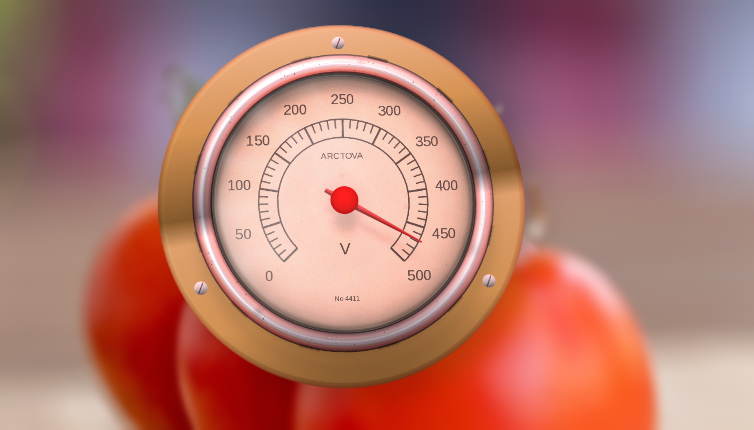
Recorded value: {"value": 470, "unit": "V"}
